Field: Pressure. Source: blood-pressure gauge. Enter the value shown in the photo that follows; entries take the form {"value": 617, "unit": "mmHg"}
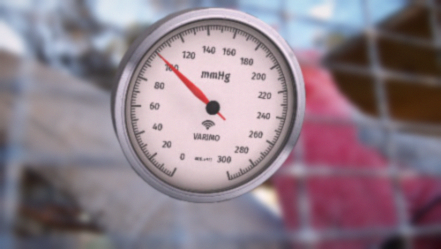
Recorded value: {"value": 100, "unit": "mmHg"}
